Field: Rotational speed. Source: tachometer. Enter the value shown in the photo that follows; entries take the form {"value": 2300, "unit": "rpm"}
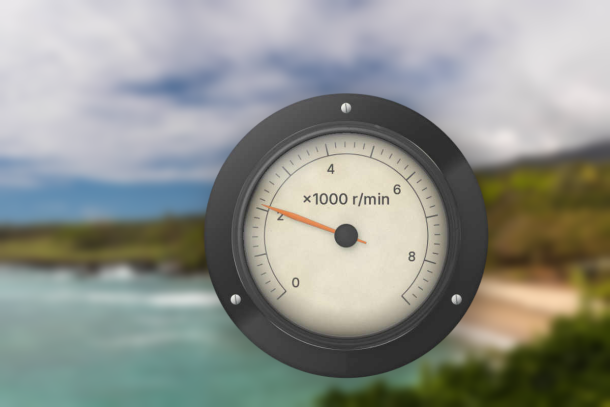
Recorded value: {"value": 2100, "unit": "rpm"}
